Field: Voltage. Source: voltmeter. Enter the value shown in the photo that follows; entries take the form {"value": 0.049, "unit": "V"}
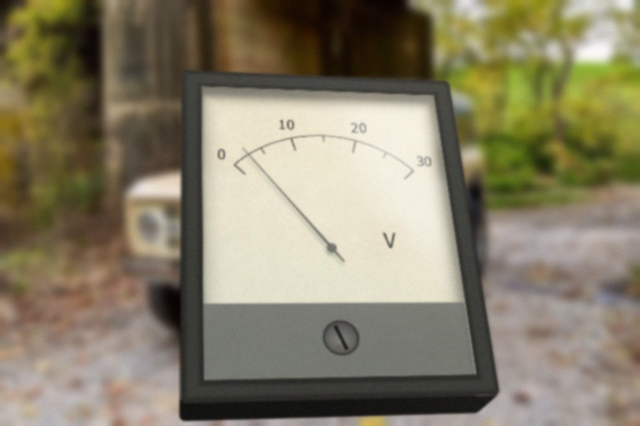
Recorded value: {"value": 2.5, "unit": "V"}
